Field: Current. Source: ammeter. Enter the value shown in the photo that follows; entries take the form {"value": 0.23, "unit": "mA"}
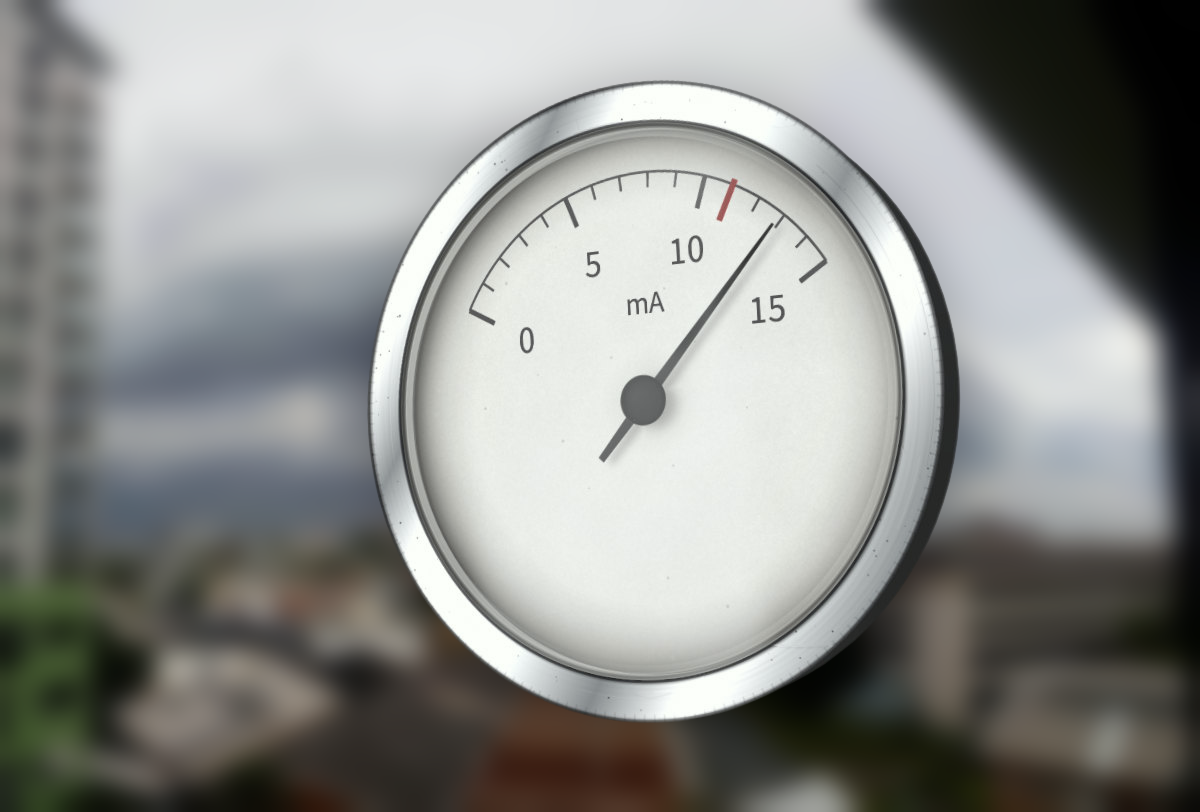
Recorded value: {"value": 13, "unit": "mA"}
